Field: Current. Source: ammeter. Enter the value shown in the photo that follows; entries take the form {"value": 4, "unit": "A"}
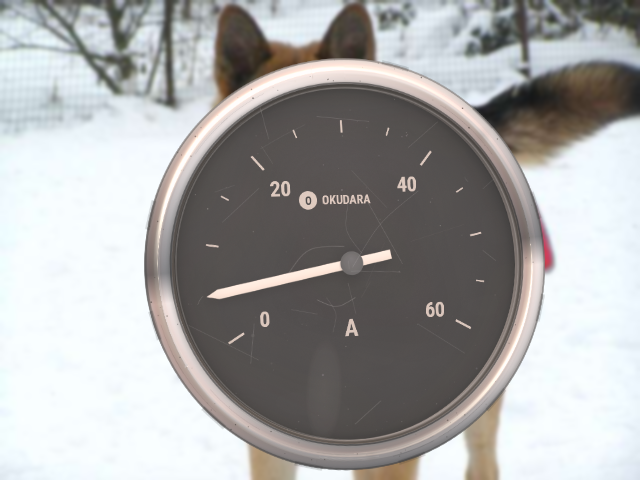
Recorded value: {"value": 5, "unit": "A"}
